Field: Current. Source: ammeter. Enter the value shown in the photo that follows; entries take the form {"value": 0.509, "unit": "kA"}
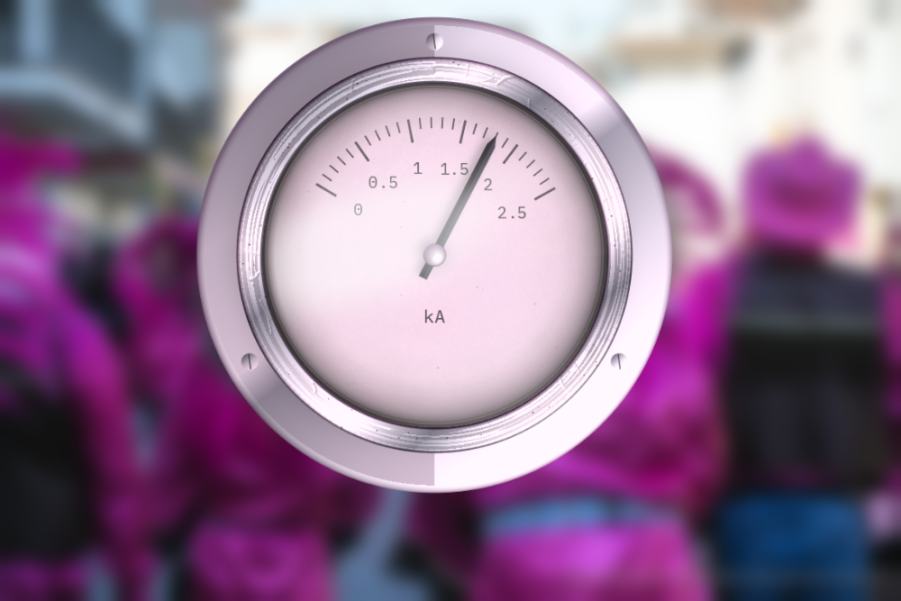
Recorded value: {"value": 1.8, "unit": "kA"}
